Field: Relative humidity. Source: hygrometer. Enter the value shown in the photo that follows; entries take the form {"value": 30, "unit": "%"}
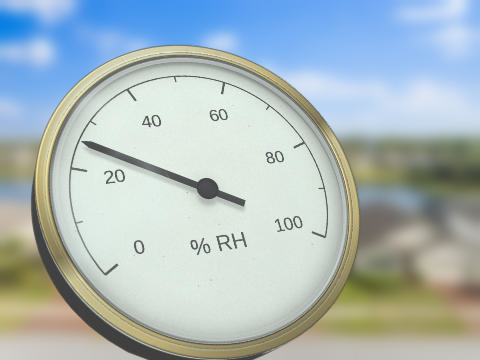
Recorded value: {"value": 25, "unit": "%"}
